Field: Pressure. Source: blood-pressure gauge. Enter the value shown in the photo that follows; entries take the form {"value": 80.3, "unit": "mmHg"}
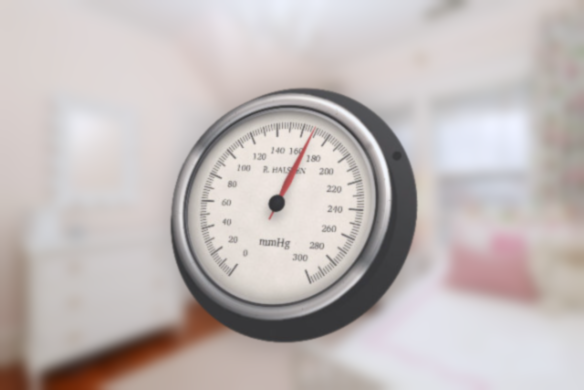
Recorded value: {"value": 170, "unit": "mmHg"}
